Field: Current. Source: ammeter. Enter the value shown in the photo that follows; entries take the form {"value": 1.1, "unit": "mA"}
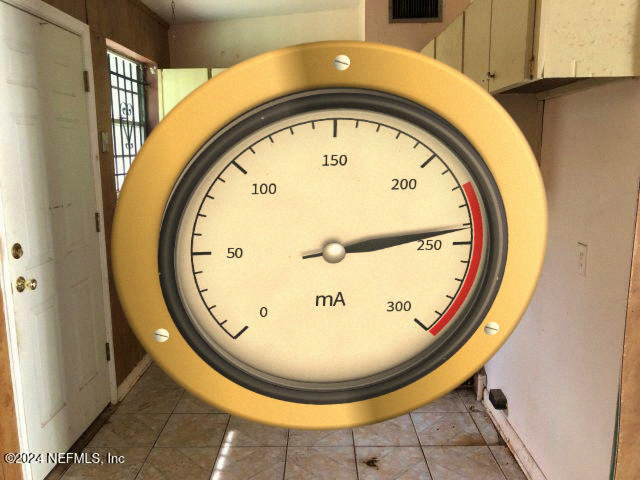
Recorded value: {"value": 240, "unit": "mA"}
